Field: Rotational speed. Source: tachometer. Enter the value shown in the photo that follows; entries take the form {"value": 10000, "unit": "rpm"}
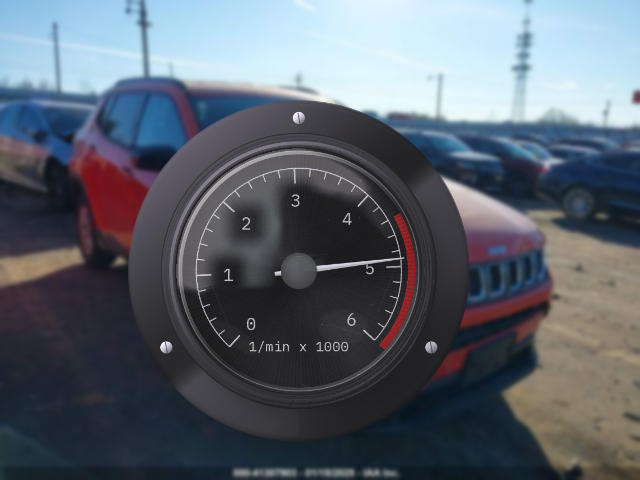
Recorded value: {"value": 4900, "unit": "rpm"}
